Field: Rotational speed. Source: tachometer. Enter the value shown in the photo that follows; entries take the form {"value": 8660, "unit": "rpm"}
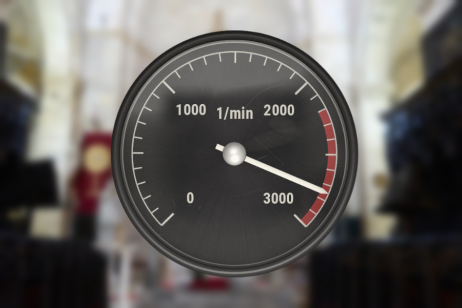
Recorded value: {"value": 2750, "unit": "rpm"}
